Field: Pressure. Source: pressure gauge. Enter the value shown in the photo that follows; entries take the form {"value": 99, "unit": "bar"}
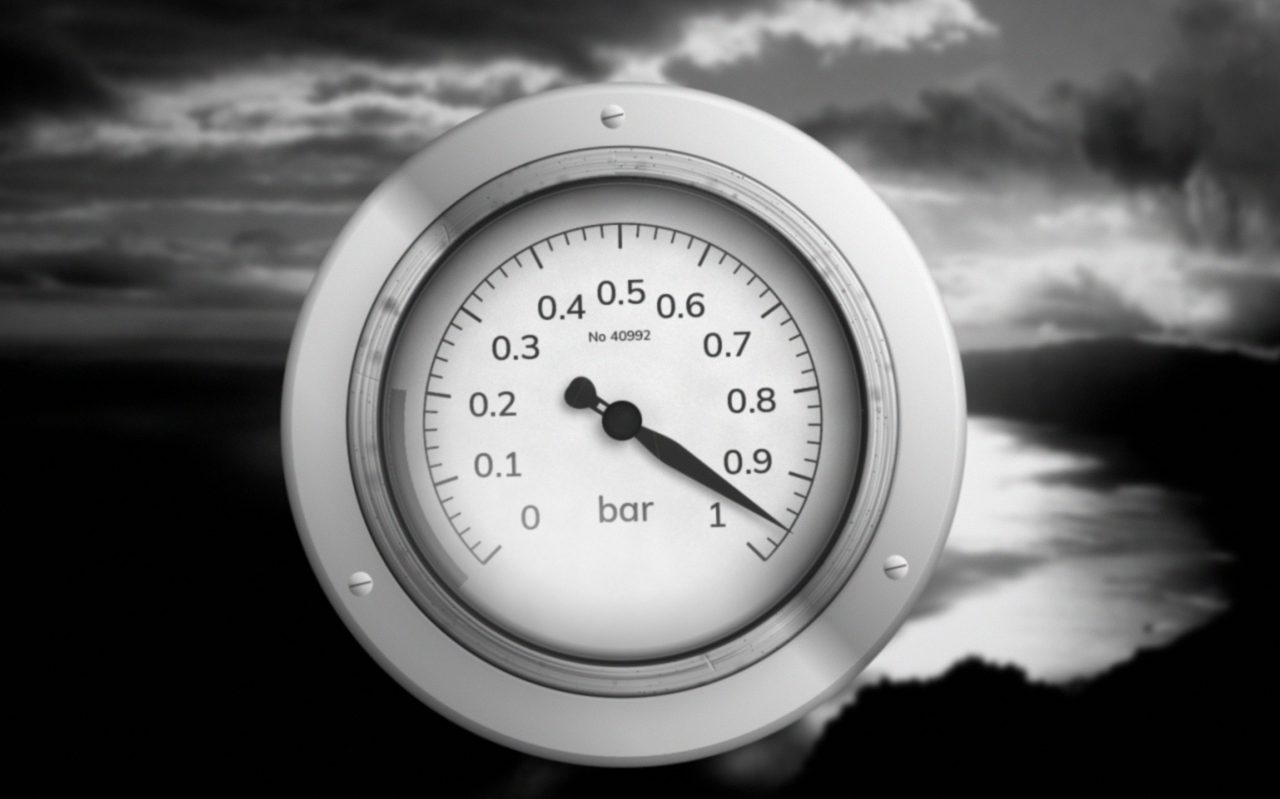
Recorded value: {"value": 0.96, "unit": "bar"}
